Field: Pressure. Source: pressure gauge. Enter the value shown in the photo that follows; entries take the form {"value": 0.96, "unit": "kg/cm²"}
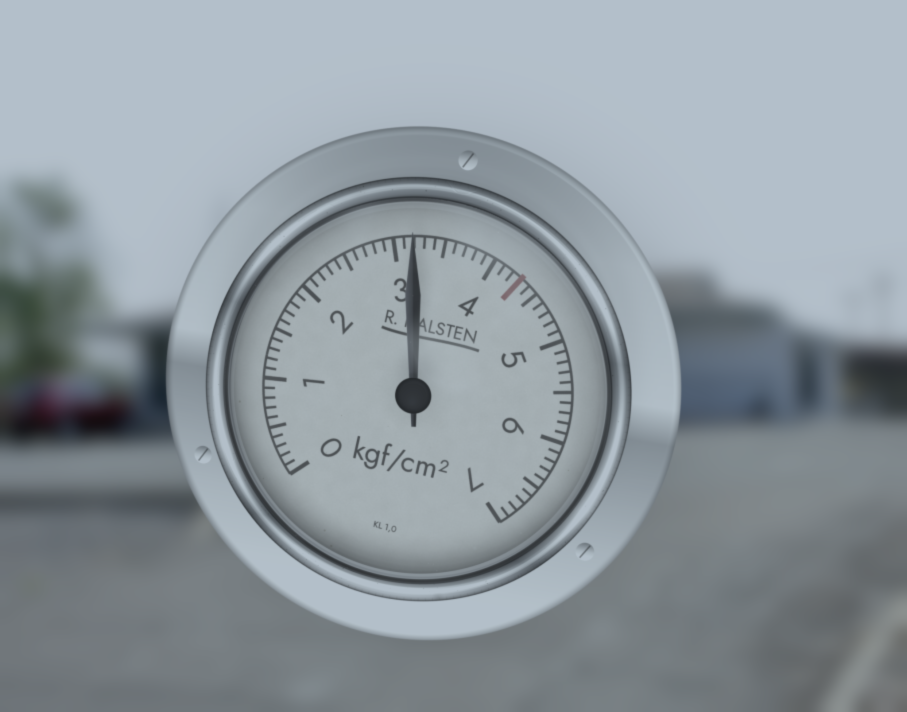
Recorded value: {"value": 3.2, "unit": "kg/cm²"}
